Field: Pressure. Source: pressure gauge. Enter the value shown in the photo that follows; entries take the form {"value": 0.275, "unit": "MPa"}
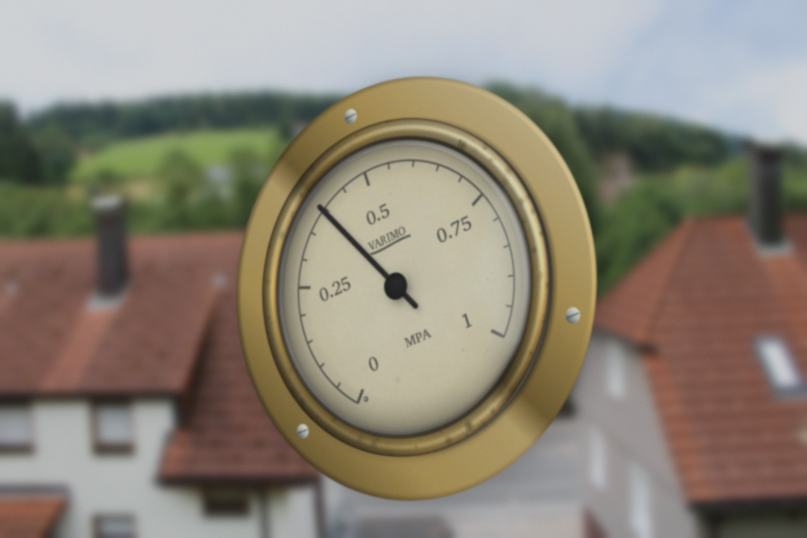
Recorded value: {"value": 0.4, "unit": "MPa"}
